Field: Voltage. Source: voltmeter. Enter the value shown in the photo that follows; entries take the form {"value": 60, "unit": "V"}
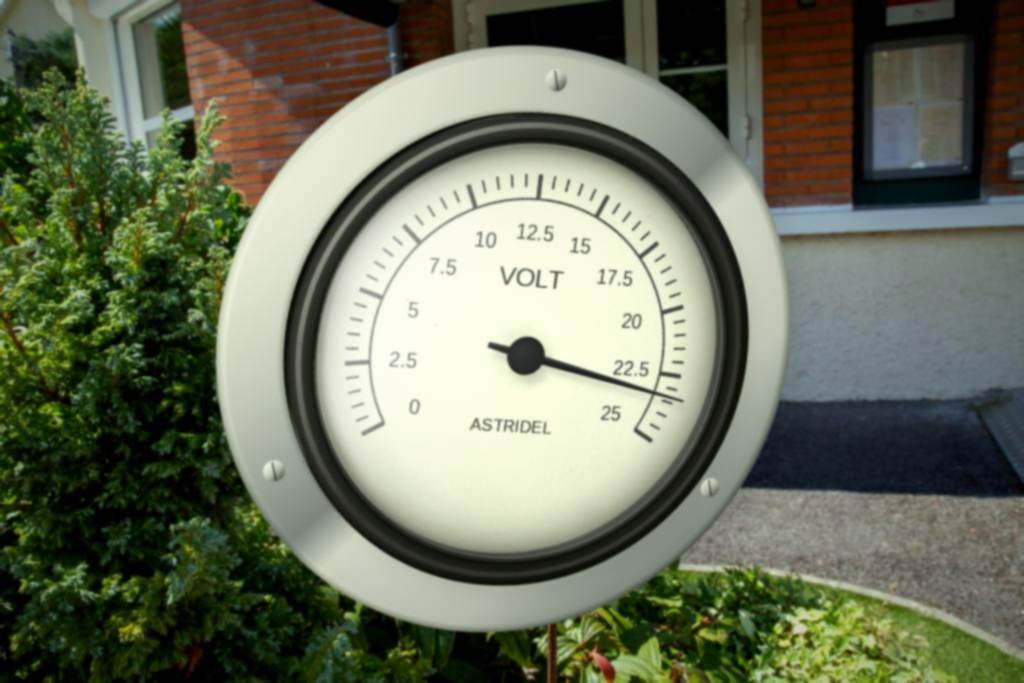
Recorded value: {"value": 23.25, "unit": "V"}
